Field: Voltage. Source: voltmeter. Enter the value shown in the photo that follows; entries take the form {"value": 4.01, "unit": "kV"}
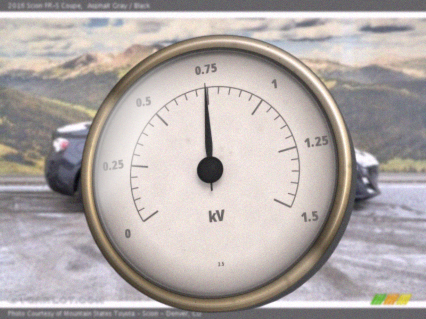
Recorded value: {"value": 0.75, "unit": "kV"}
